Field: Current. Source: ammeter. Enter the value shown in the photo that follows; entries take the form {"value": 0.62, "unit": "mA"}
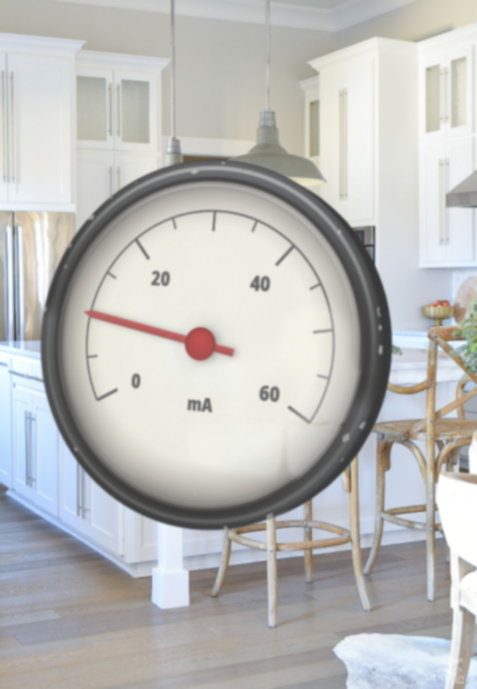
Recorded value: {"value": 10, "unit": "mA"}
